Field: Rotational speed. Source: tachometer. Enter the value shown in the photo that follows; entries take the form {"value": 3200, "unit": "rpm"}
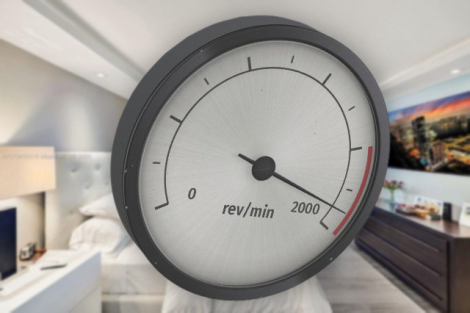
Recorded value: {"value": 1900, "unit": "rpm"}
